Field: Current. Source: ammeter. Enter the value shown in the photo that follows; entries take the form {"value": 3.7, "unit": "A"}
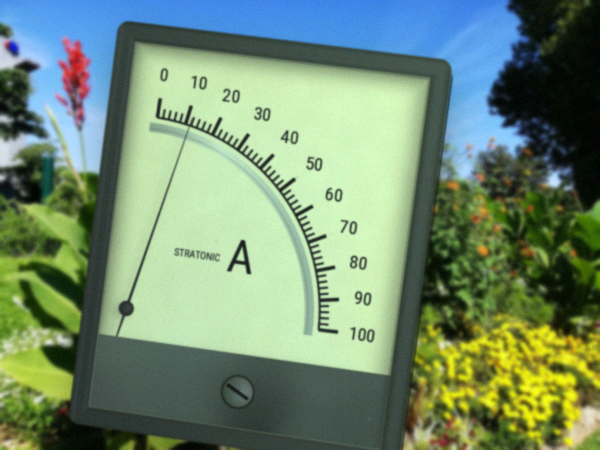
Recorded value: {"value": 12, "unit": "A"}
